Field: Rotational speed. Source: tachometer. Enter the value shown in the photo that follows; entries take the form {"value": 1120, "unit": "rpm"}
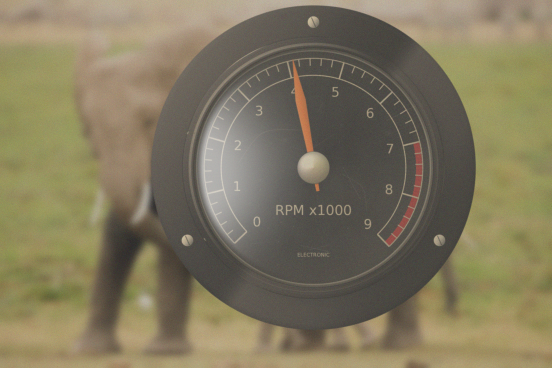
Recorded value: {"value": 4100, "unit": "rpm"}
